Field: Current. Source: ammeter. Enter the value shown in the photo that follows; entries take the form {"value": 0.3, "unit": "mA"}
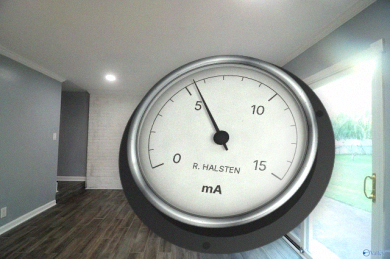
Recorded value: {"value": 5.5, "unit": "mA"}
